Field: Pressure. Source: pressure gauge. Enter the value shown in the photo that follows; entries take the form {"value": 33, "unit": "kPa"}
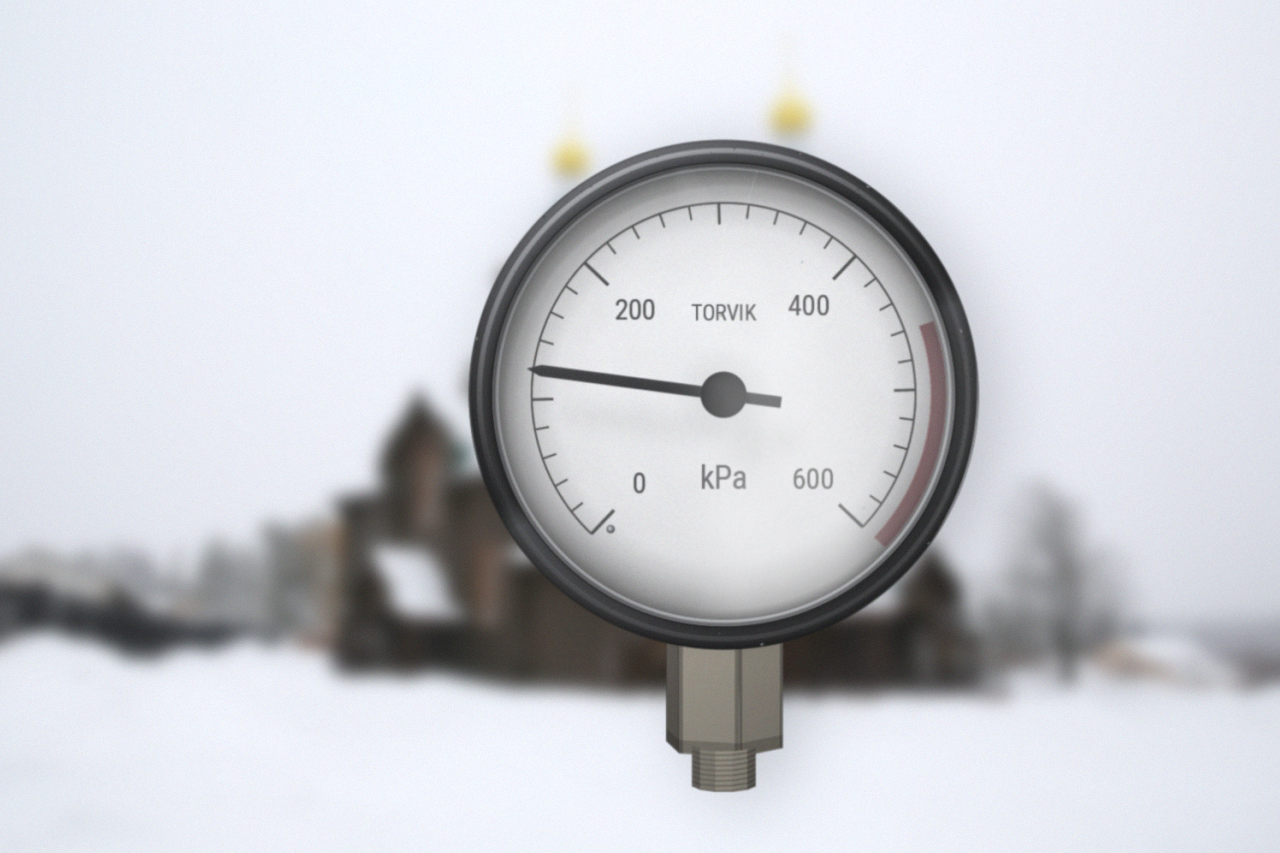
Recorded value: {"value": 120, "unit": "kPa"}
